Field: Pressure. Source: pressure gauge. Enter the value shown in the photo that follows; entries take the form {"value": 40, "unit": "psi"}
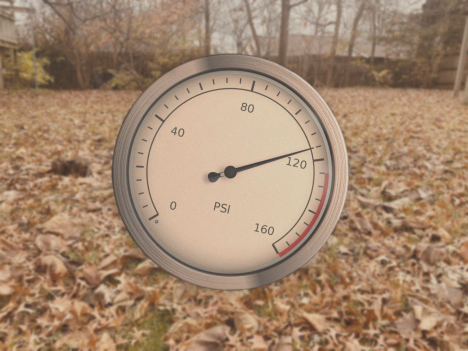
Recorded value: {"value": 115, "unit": "psi"}
